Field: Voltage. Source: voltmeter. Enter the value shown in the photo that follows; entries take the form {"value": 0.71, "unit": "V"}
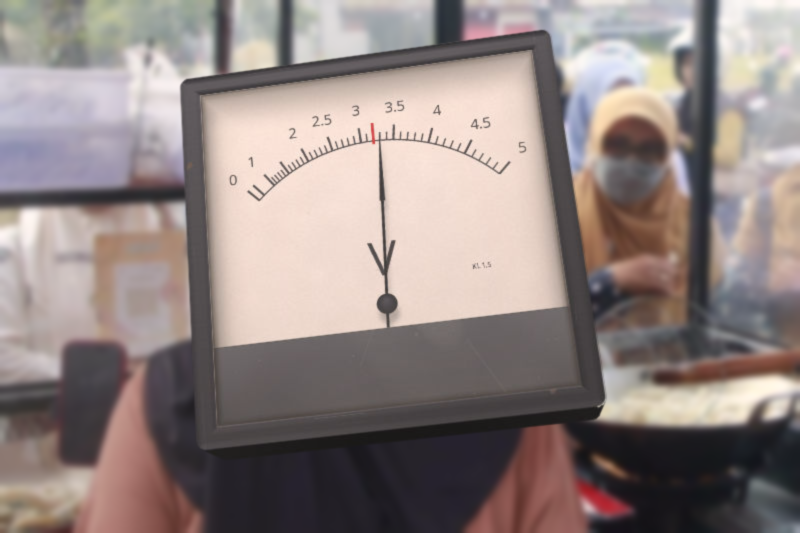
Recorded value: {"value": 3.3, "unit": "V"}
